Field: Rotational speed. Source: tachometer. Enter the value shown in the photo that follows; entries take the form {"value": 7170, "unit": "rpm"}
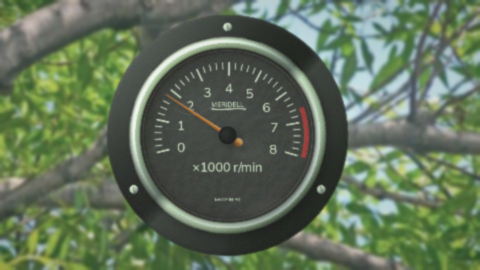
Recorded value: {"value": 1800, "unit": "rpm"}
